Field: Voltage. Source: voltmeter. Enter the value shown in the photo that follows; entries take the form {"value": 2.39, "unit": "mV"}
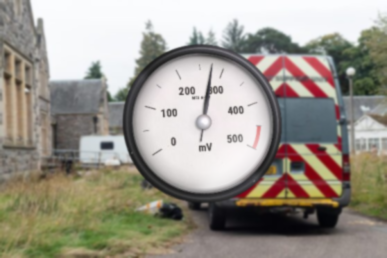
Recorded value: {"value": 275, "unit": "mV"}
